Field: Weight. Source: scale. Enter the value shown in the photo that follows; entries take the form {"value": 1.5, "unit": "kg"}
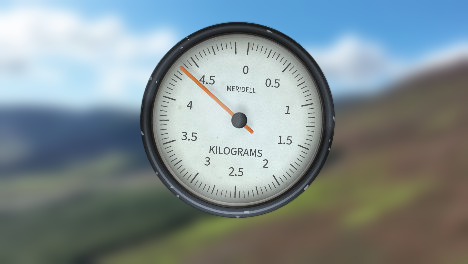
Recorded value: {"value": 4.35, "unit": "kg"}
